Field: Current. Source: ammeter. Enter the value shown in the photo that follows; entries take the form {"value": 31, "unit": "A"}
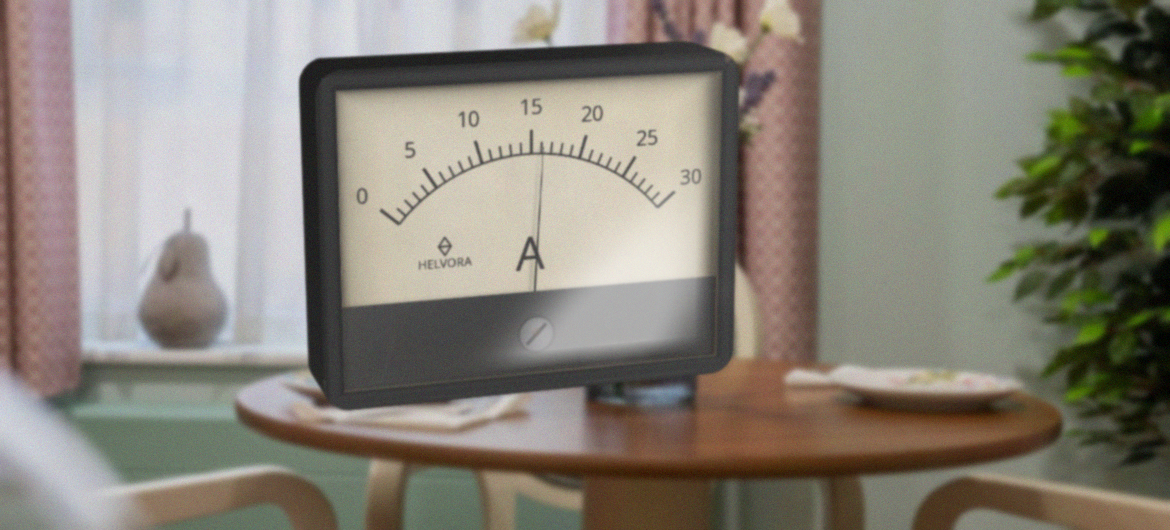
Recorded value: {"value": 16, "unit": "A"}
